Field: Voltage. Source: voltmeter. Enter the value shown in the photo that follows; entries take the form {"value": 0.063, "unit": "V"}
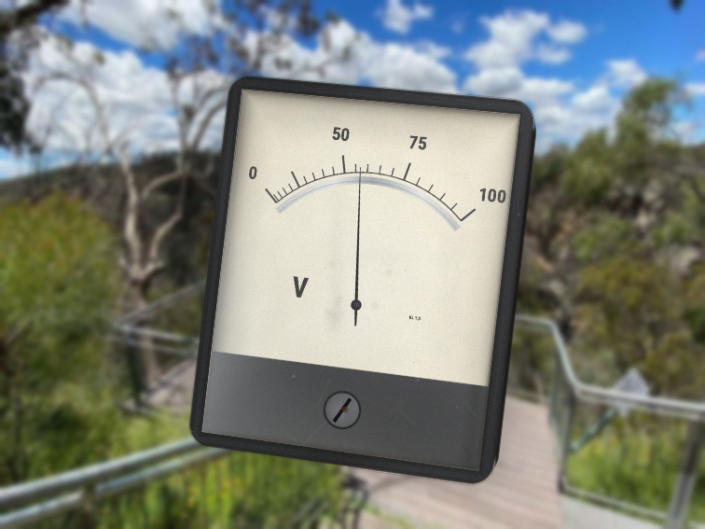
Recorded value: {"value": 57.5, "unit": "V"}
